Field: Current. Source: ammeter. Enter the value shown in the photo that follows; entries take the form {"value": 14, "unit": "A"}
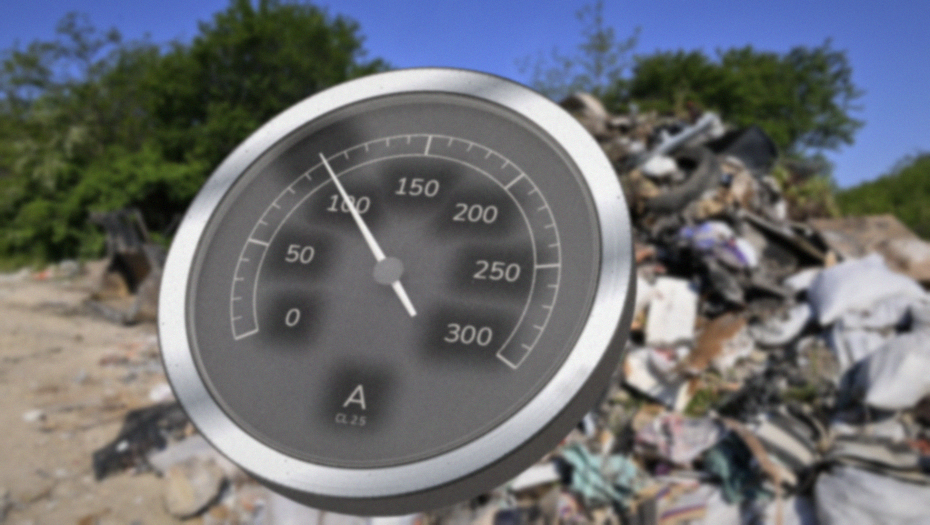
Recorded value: {"value": 100, "unit": "A"}
